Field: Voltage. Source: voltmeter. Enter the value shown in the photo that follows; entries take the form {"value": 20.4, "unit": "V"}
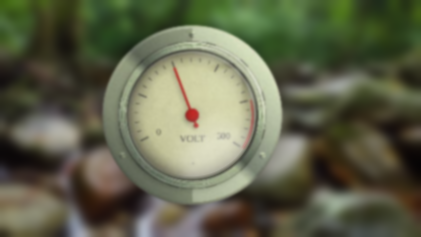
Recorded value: {"value": 200, "unit": "V"}
